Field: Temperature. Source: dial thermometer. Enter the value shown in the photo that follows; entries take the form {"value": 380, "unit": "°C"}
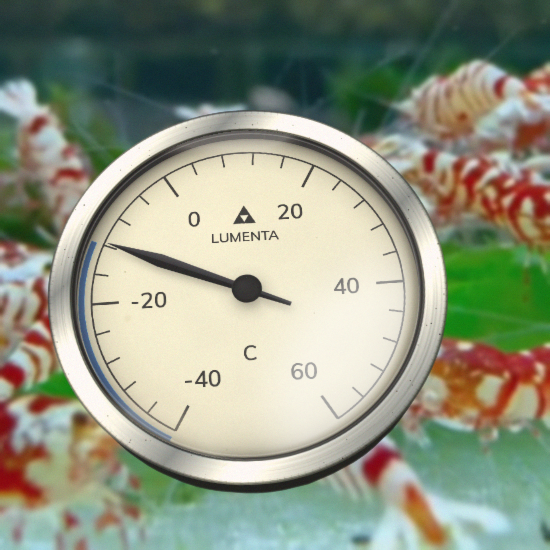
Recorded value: {"value": -12, "unit": "°C"}
